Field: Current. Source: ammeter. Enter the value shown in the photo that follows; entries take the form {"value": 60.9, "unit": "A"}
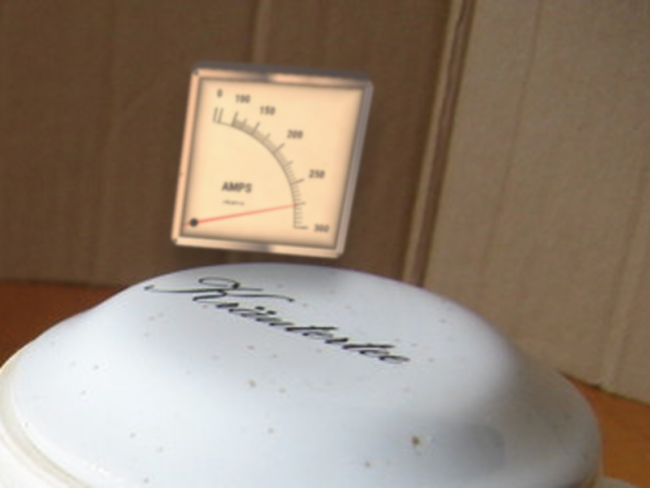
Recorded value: {"value": 275, "unit": "A"}
